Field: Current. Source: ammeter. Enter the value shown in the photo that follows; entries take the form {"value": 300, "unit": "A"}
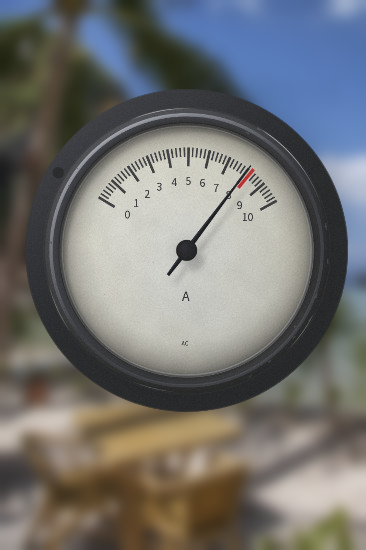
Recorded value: {"value": 8, "unit": "A"}
